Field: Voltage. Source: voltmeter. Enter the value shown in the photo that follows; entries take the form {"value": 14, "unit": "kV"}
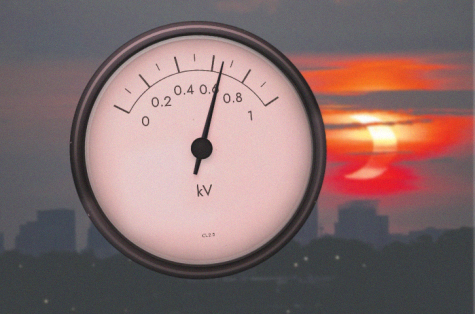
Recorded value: {"value": 0.65, "unit": "kV"}
